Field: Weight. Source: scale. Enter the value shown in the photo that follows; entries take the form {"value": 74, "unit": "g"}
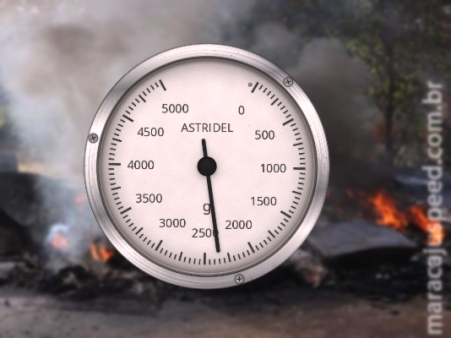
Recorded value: {"value": 2350, "unit": "g"}
